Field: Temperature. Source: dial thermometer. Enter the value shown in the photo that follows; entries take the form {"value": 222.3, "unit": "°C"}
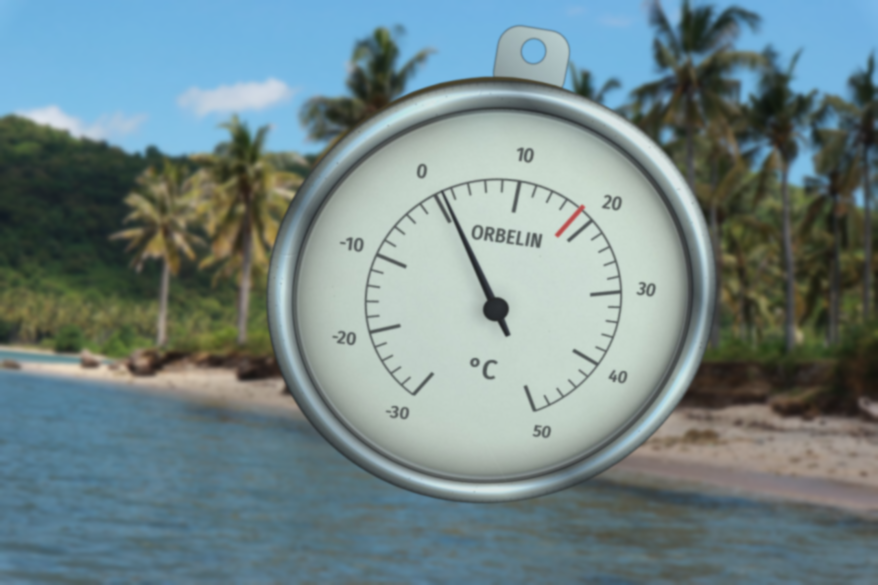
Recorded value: {"value": 1, "unit": "°C"}
